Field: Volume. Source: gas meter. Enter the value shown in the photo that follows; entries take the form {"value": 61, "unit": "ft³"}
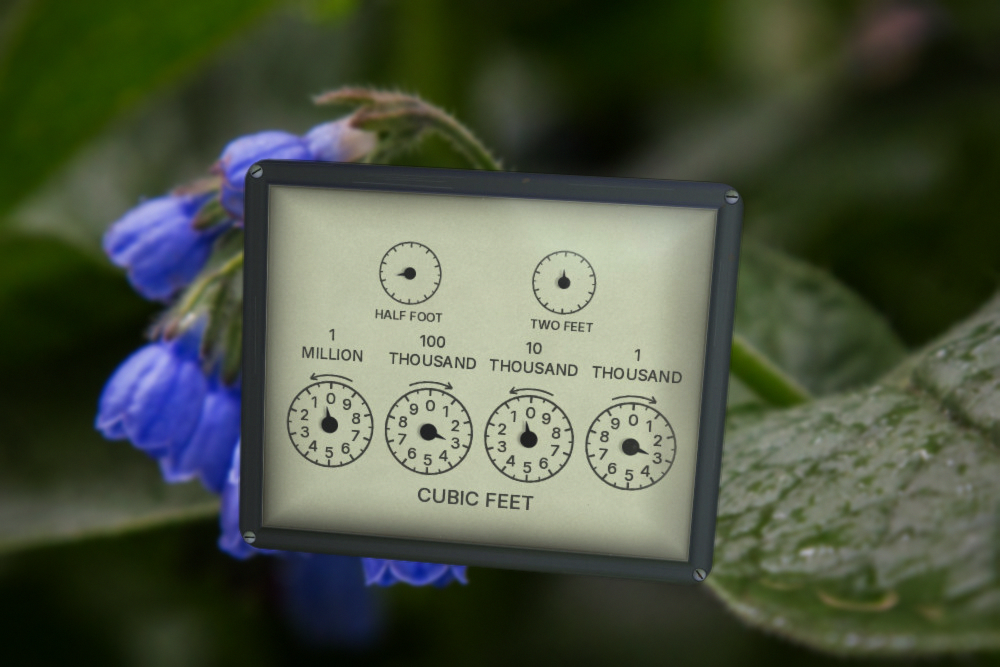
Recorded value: {"value": 30300, "unit": "ft³"}
